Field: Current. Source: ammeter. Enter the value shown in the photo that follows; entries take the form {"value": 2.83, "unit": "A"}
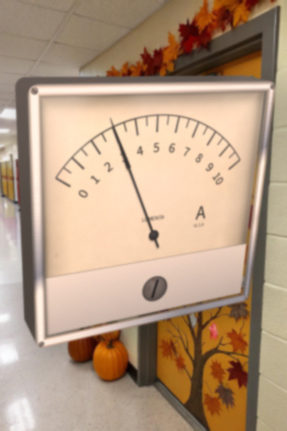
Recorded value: {"value": 3, "unit": "A"}
